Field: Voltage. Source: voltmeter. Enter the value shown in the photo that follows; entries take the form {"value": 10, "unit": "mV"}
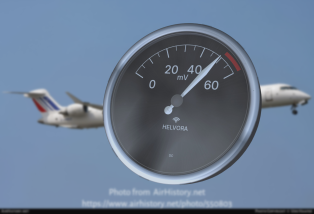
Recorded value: {"value": 50, "unit": "mV"}
